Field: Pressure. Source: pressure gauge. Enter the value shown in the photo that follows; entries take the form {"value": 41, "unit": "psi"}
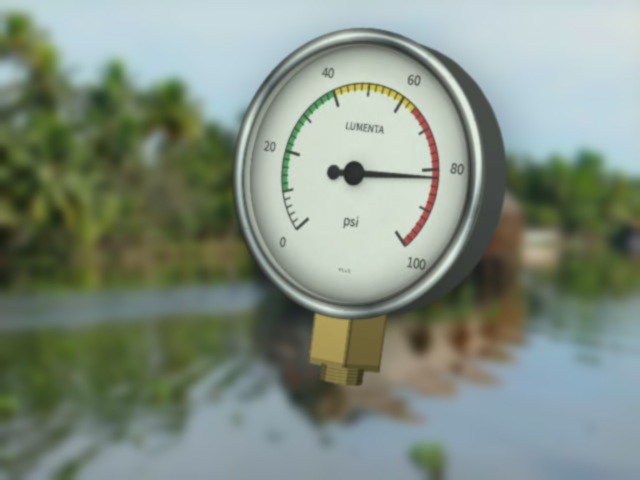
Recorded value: {"value": 82, "unit": "psi"}
